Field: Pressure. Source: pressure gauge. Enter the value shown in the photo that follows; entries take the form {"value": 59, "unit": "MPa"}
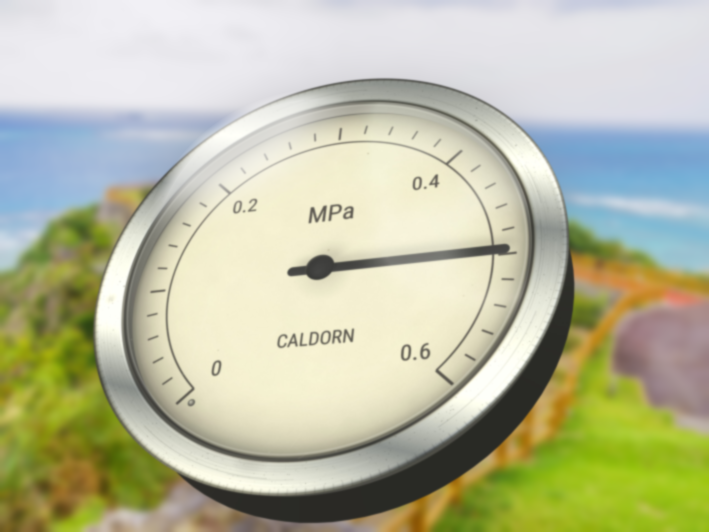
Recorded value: {"value": 0.5, "unit": "MPa"}
